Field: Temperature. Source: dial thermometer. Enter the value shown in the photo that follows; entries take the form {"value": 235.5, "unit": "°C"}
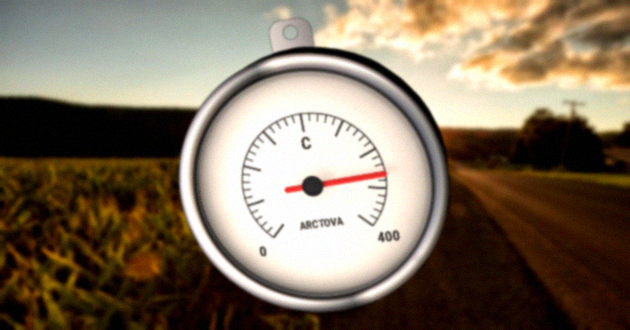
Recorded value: {"value": 330, "unit": "°C"}
